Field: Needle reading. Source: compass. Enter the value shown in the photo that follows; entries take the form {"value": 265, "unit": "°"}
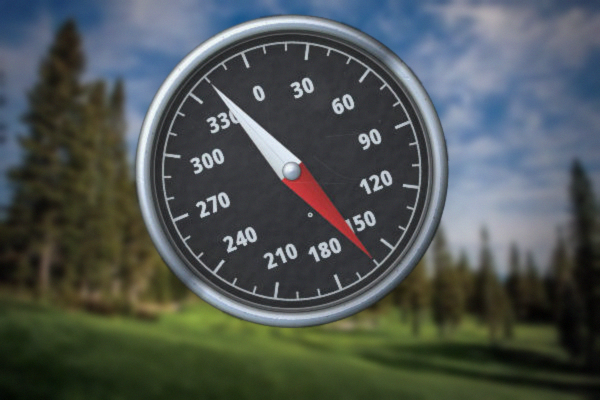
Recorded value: {"value": 160, "unit": "°"}
